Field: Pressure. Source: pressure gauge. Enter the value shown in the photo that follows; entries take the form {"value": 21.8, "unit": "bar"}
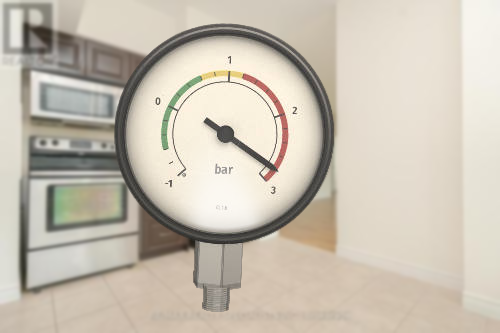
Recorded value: {"value": 2.8, "unit": "bar"}
